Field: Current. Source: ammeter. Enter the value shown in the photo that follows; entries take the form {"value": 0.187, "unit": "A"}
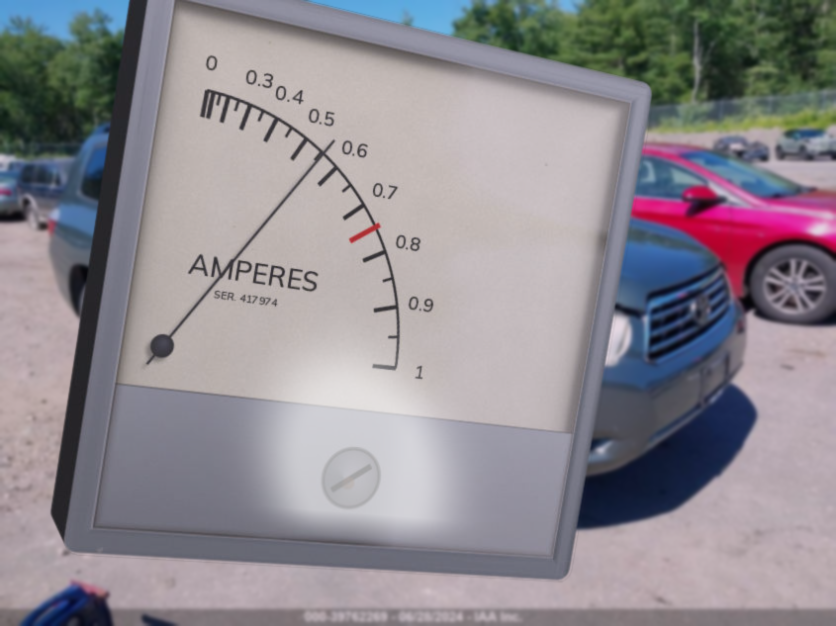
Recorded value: {"value": 0.55, "unit": "A"}
